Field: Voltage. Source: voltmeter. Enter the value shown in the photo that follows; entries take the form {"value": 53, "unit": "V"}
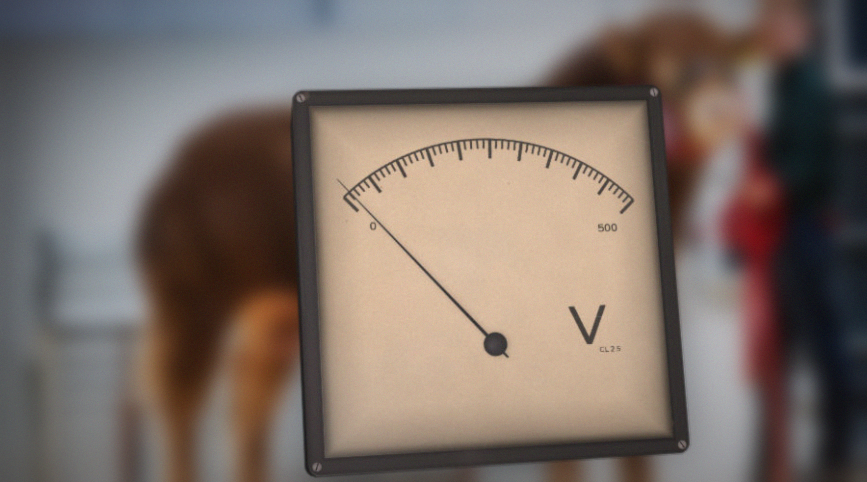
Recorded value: {"value": 10, "unit": "V"}
